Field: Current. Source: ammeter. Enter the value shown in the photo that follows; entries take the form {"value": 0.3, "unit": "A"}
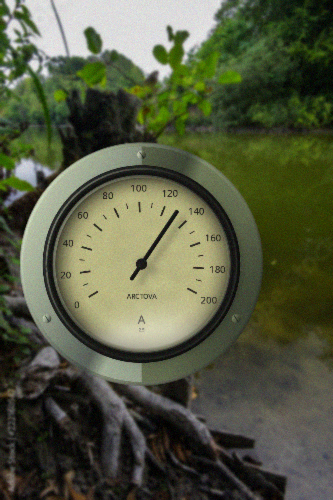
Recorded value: {"value": 130, "unit": "A"}
